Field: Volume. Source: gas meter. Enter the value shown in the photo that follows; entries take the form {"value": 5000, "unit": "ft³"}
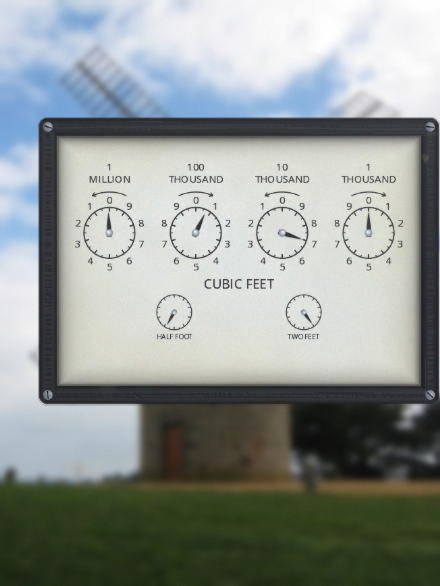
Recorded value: {"value": 7000, "unit": "ft³"}
